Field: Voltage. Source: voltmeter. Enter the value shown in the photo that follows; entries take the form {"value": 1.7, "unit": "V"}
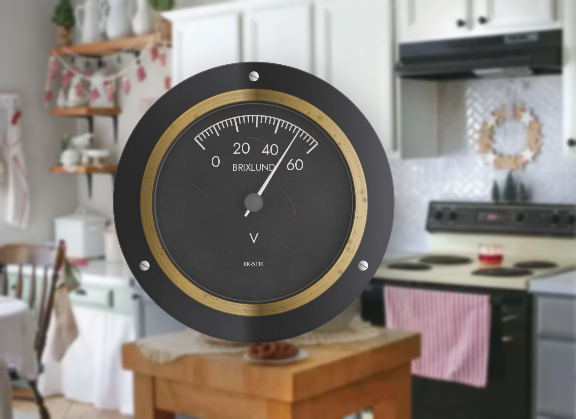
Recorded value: {"value": 50, "unit": "V"}
